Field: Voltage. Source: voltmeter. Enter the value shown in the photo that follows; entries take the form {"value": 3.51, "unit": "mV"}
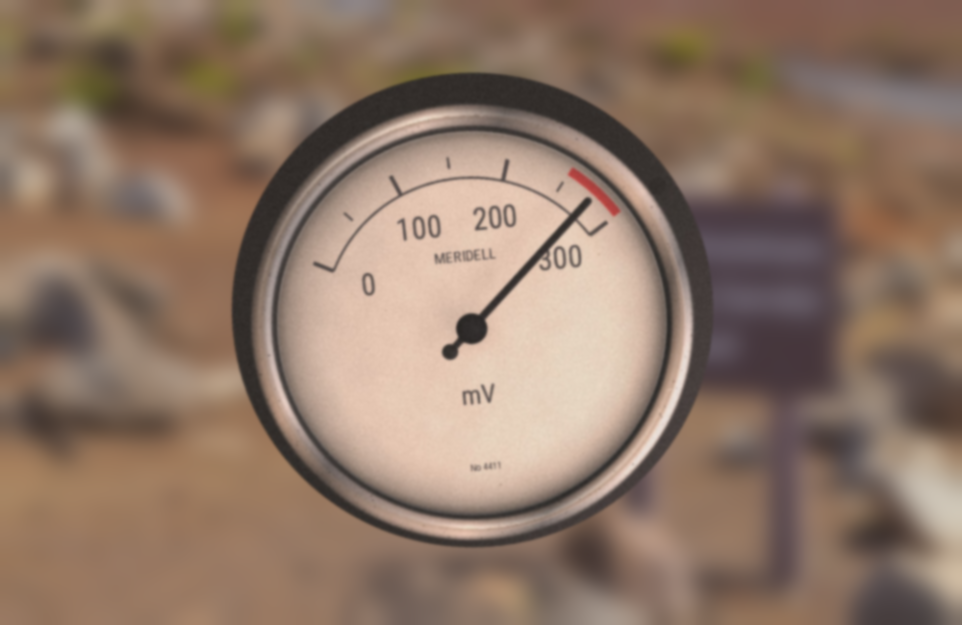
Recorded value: {"value": 275, "unit": "mV"}
